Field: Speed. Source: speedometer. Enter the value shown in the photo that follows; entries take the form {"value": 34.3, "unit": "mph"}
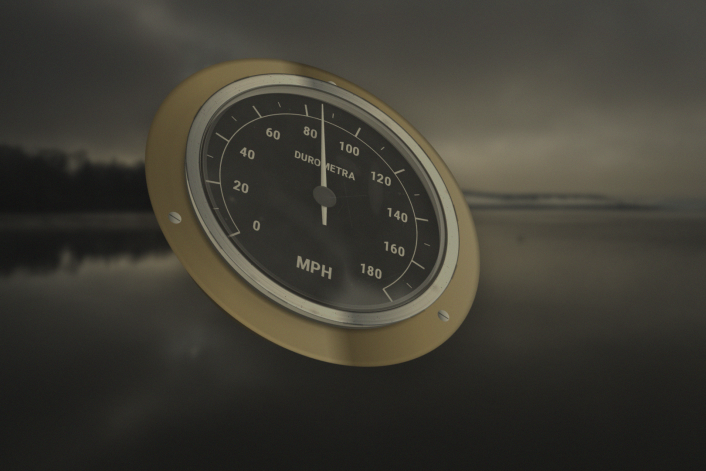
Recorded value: {"value": 85, "unit": "mph"}
